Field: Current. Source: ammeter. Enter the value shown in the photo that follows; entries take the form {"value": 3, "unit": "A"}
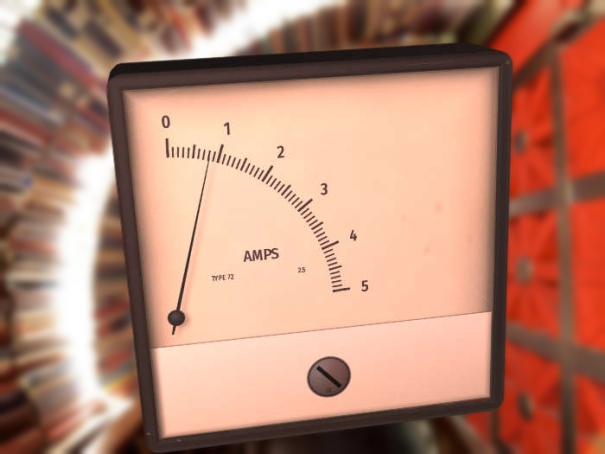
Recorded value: {"value": 0.8, "unit": "A"}
